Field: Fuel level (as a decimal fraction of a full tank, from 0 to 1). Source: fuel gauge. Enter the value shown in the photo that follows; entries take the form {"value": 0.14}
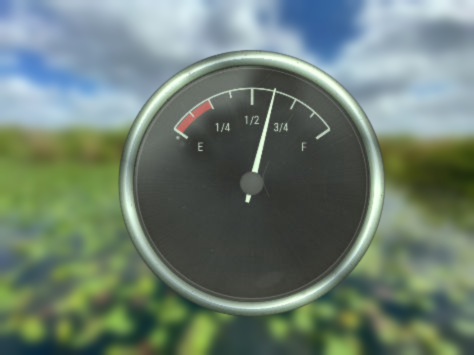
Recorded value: {"value": 0.625}
